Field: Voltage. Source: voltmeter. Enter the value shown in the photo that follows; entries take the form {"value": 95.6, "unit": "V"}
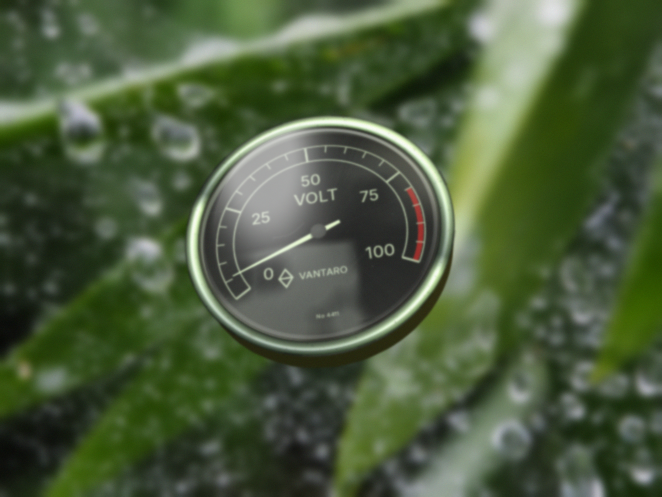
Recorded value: {"value": 5, "unit": "V"}
